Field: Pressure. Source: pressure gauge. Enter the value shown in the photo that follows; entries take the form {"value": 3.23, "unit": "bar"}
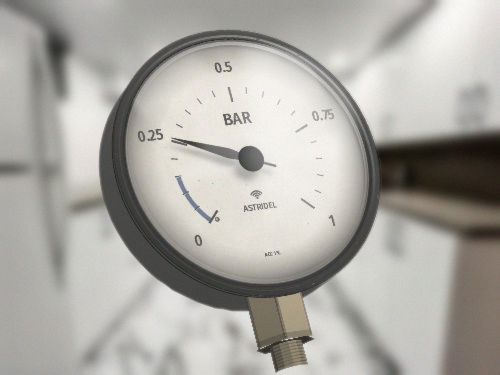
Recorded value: {"value": 0.25, "unit": "bar"}
